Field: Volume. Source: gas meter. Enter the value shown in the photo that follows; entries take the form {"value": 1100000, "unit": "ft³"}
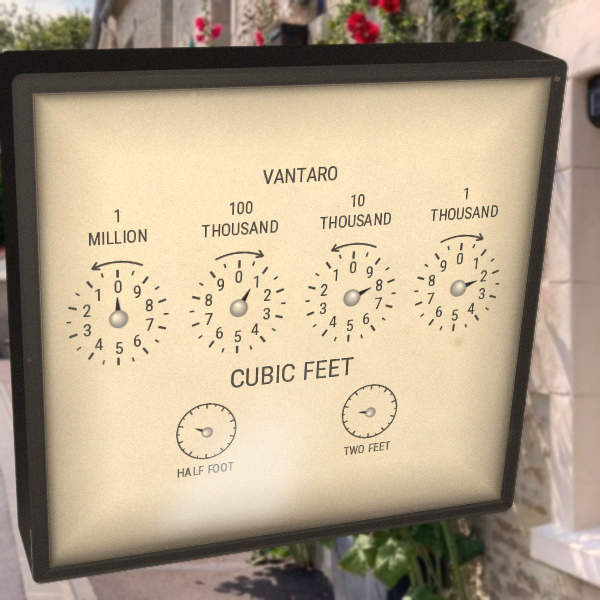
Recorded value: {"value": 8200, "unit": "ft³"}
